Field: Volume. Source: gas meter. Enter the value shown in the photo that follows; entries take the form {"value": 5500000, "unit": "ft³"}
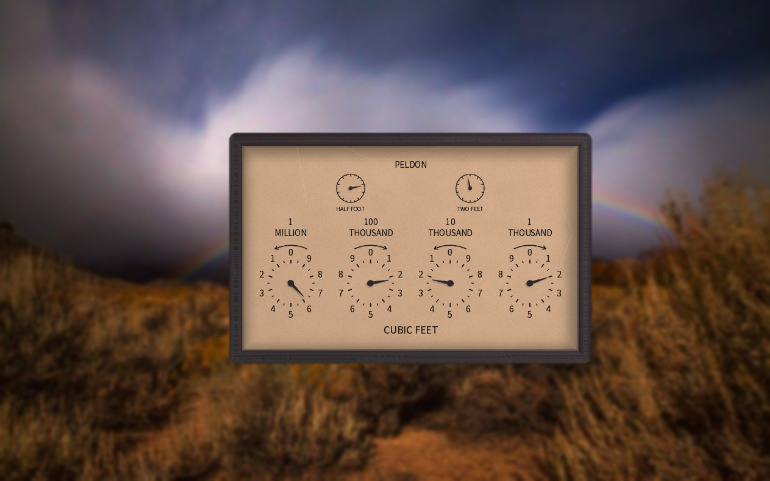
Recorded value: {"value": 622200, "unit": "ft³"}
